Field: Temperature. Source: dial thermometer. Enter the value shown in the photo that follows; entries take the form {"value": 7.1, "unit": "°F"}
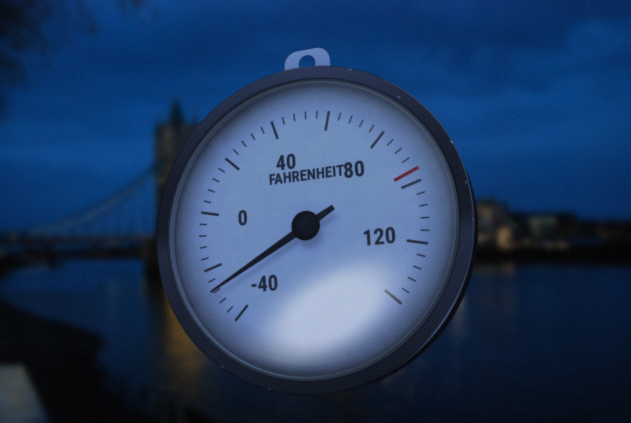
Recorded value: {"value": -28, "unit": "°F"}
